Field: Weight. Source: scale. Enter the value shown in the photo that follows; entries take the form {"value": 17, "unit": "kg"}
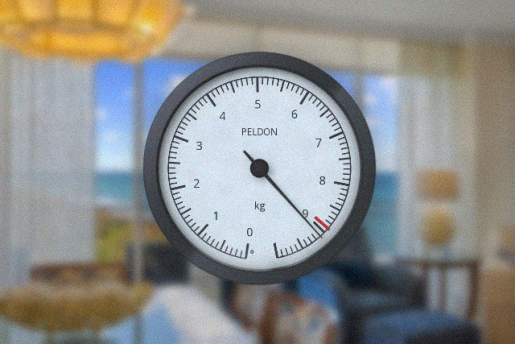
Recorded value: {"value": 9.1, "unit": "kg"}
